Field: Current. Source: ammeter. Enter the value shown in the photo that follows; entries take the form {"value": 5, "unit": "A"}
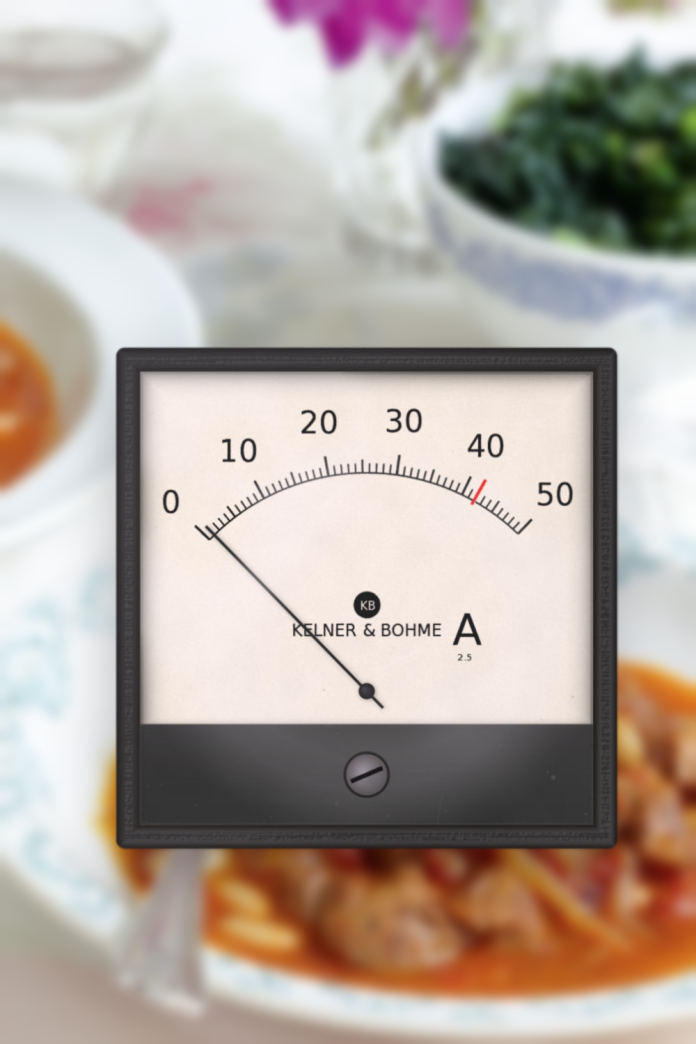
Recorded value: {"value": 1, "unit": "A"}
